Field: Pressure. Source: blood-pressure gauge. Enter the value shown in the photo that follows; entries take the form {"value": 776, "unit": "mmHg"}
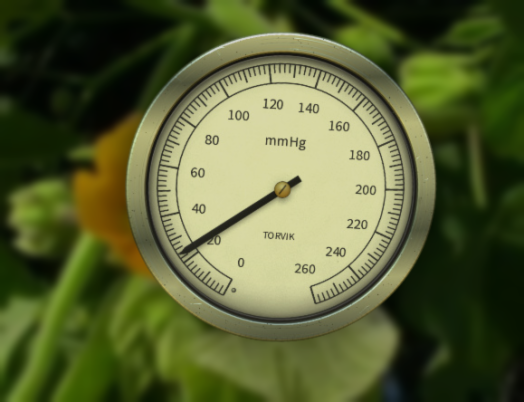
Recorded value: {"value": 24, "unit": "mmHg"}
